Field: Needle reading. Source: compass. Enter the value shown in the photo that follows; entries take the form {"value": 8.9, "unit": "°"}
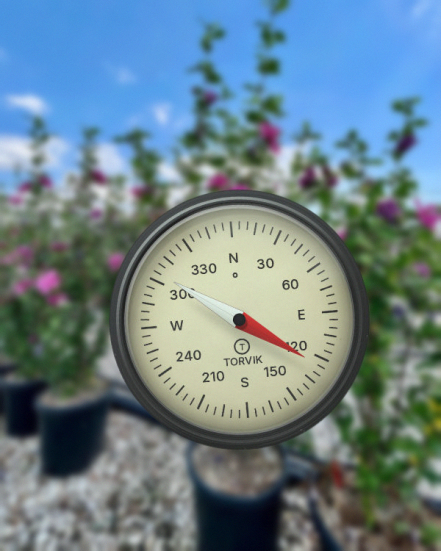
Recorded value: {"value": 125, "unit": "°"}
